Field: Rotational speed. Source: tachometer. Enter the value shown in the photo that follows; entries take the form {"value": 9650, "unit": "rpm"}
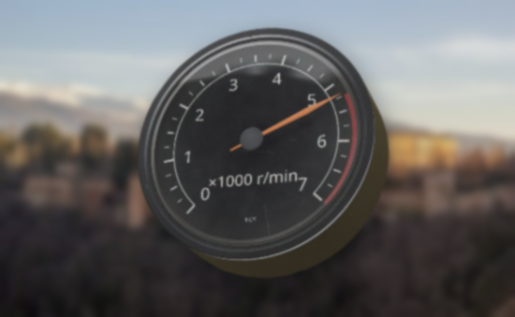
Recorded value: {"value": 5250, "unit": "rpm"}
